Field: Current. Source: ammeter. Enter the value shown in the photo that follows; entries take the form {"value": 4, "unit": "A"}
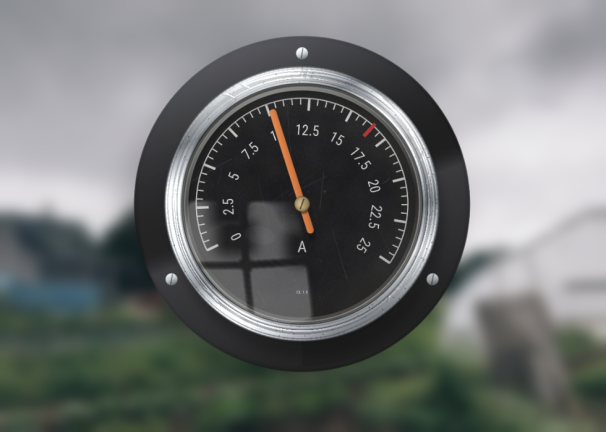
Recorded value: {"value": 10.25, "unit": "A"}
